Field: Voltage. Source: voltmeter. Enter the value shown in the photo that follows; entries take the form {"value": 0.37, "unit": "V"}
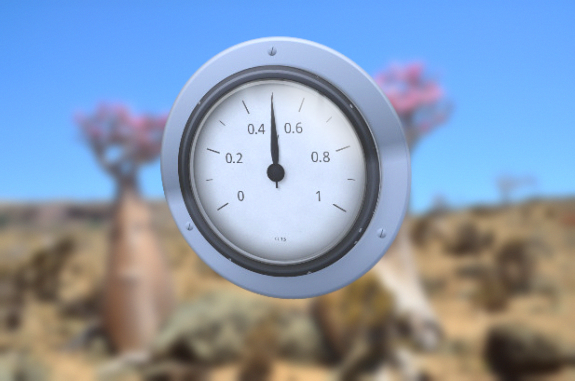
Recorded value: {"value": 0.5, "unit": "V"}
